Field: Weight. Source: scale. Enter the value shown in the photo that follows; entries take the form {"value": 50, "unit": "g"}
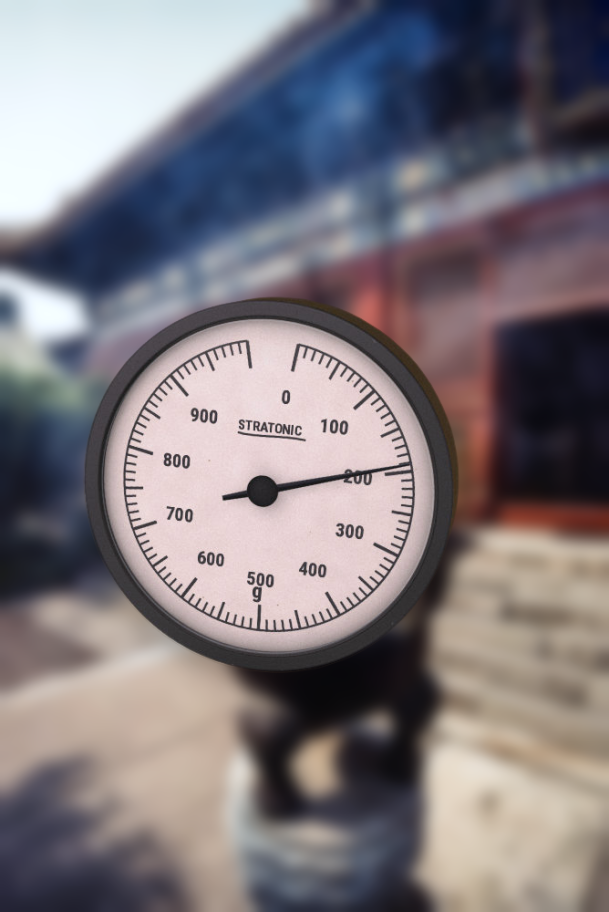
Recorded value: {"value": 190, "unit": "g"}
